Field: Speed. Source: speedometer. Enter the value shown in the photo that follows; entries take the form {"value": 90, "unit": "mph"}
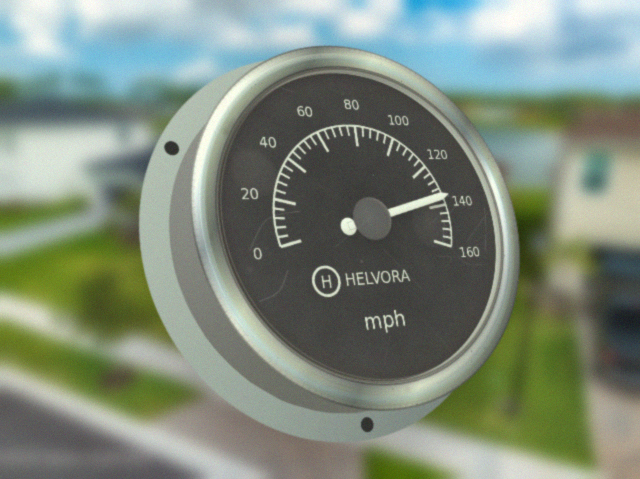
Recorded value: {"value": 136, "unit": "mph"}
